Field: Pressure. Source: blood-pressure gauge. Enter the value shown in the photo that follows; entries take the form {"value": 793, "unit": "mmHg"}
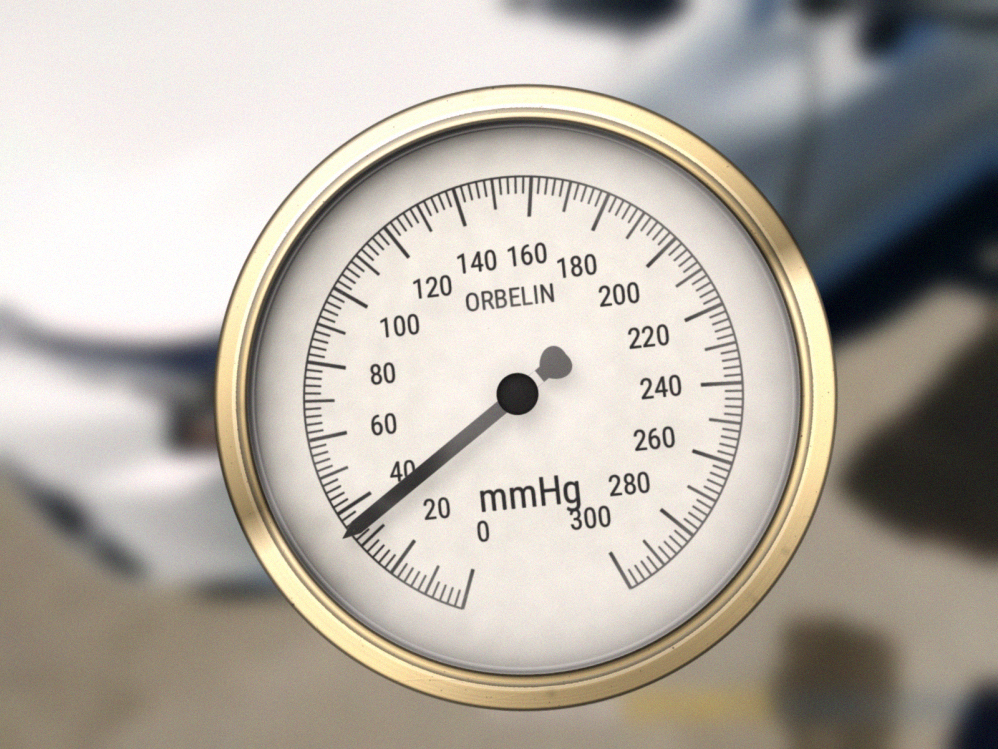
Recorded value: {"value": 34, "unit": "mmHg"}
